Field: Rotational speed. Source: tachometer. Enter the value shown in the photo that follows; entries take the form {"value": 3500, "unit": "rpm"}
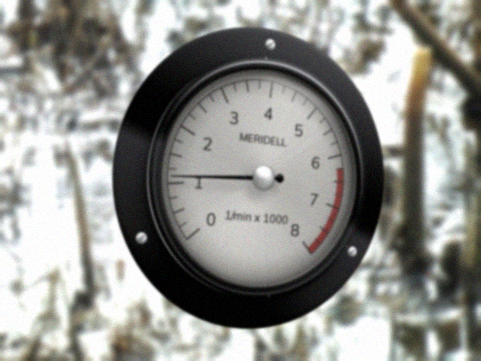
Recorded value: {"value": 1125, "unit": "rpm"}
